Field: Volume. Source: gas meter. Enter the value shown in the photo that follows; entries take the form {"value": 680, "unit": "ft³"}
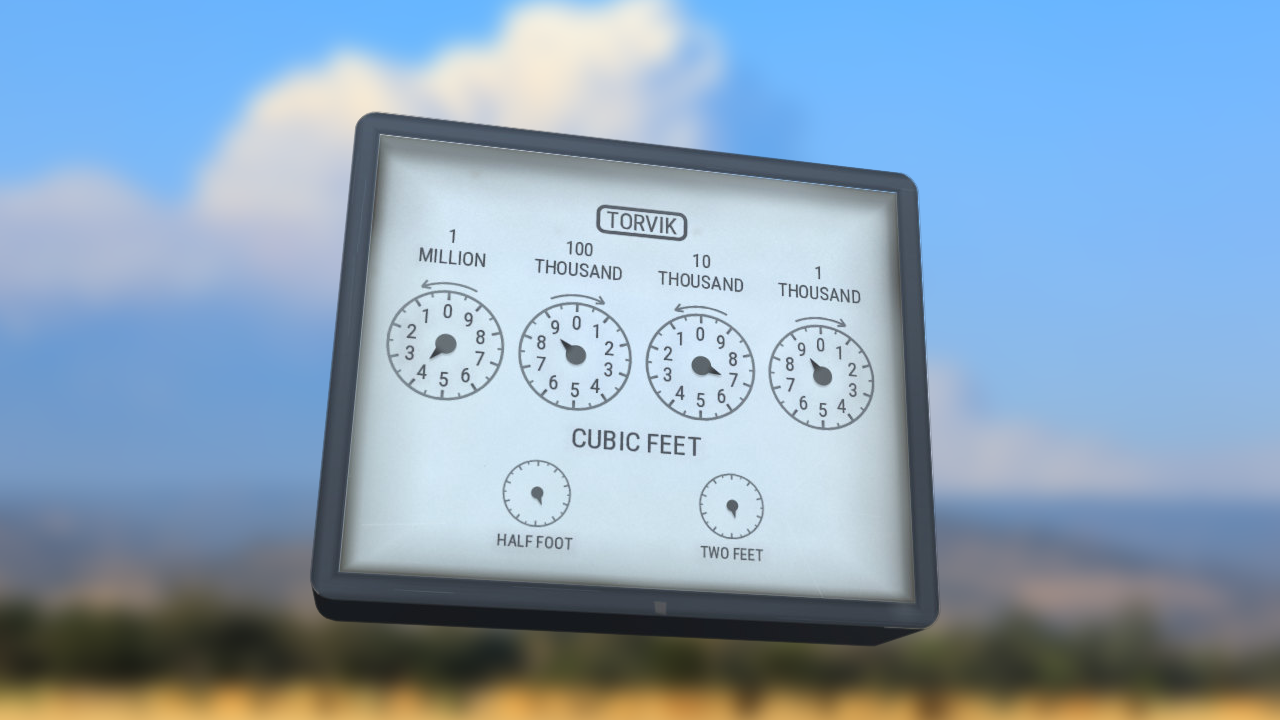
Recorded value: {"value": 386900, "unit": "ft³"}
